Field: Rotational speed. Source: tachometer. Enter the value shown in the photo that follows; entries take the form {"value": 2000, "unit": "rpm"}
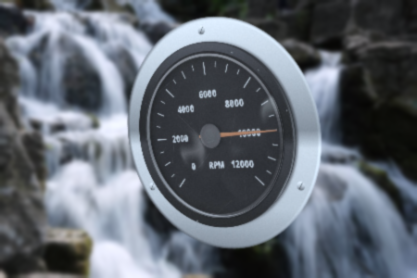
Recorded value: {"value": 10000, "unit": "rpm"}
